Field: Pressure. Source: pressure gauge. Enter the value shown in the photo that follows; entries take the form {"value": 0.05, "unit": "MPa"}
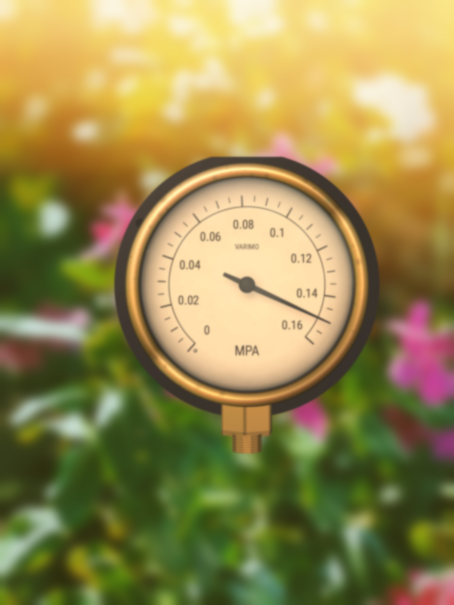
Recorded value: {"value": 0.15, "unit": "MPa"}
